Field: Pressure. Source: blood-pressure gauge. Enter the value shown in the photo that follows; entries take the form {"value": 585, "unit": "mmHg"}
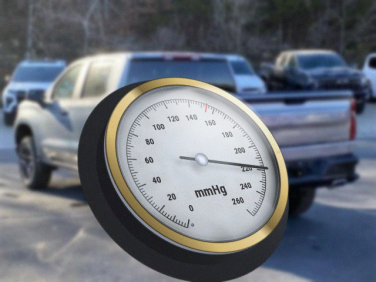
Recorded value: {"value": 220, "unit": "mmHg"}
